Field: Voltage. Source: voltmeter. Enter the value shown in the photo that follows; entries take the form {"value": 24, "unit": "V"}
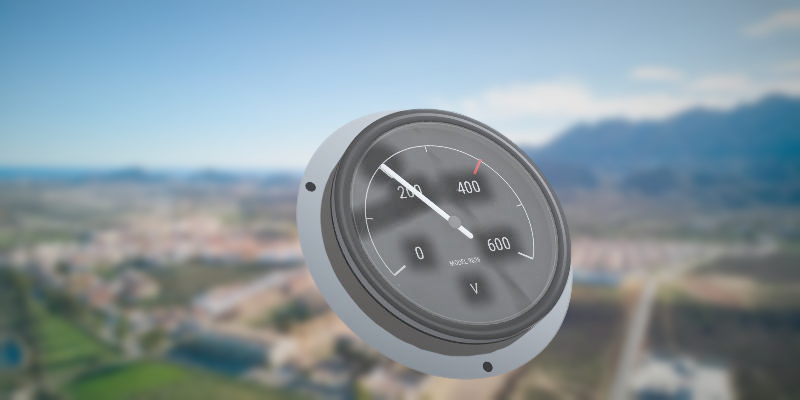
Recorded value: {"value": 200, "unit": "V"}
